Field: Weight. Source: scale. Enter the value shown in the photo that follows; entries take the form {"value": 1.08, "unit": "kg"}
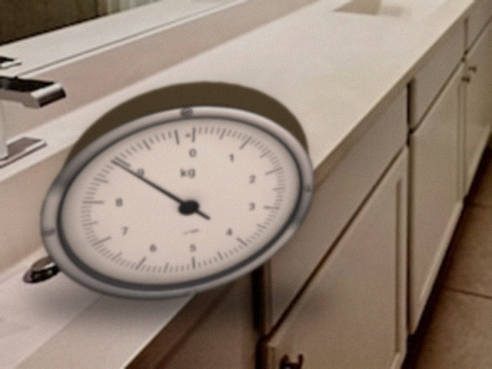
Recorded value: {"value": 9, "unit": "kg"}
